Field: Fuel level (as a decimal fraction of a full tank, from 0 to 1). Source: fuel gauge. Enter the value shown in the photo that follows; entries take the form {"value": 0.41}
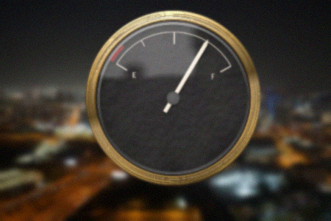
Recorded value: {"value": 0.75}
